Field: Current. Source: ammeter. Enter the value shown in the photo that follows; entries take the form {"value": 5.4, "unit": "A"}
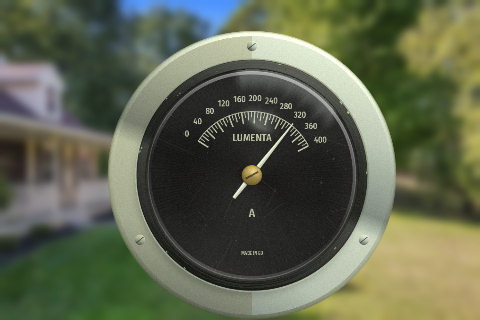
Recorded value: {"value": 320, "unit": "A"}
